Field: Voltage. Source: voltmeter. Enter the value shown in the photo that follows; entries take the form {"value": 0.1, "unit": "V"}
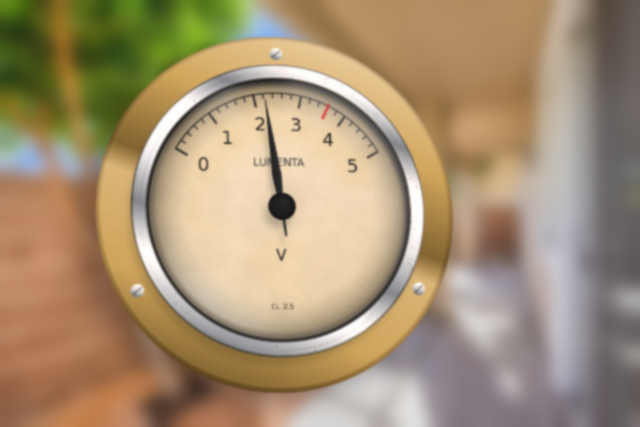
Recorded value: {"value": 2.2, "unit": "V"}
